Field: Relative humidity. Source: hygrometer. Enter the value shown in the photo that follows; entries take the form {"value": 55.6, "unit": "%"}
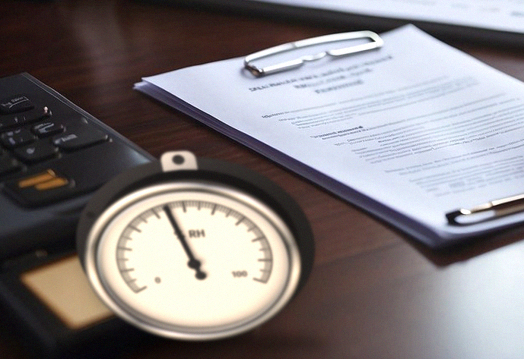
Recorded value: {"value": 45, "unit": "%"}
